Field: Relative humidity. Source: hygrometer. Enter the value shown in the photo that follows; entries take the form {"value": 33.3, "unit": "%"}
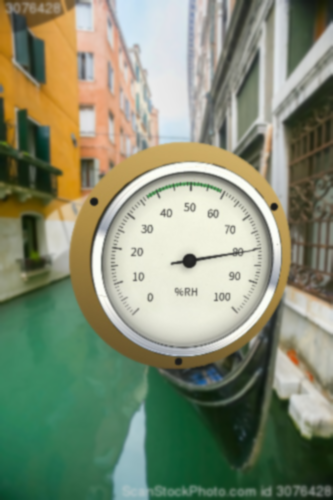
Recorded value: {"value": 80, "unit": "%"}
